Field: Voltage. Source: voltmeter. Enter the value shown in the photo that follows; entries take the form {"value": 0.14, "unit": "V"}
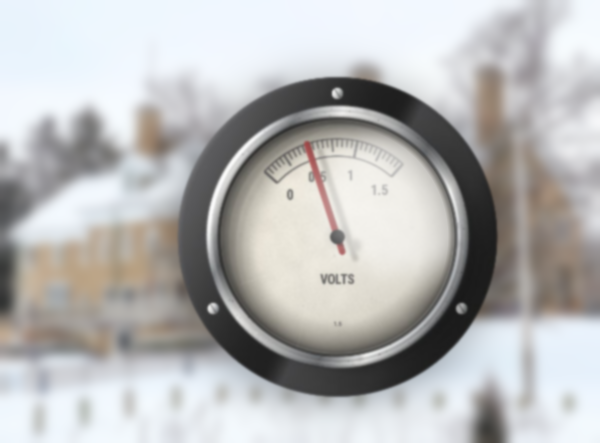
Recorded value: {"value": 0.5, "unit": "V"}
